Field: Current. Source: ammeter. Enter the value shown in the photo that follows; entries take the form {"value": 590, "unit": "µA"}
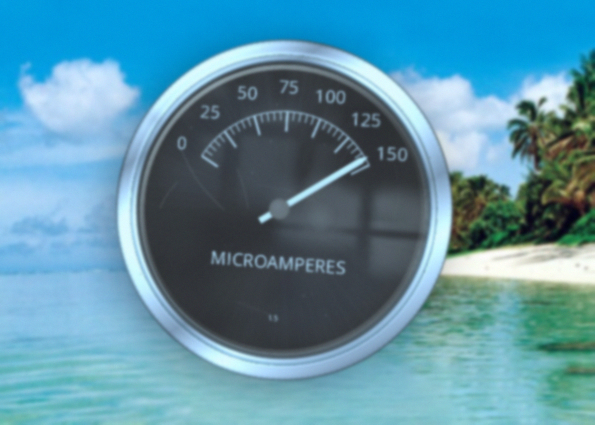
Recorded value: {"value": 145, "unit": "µA"}
